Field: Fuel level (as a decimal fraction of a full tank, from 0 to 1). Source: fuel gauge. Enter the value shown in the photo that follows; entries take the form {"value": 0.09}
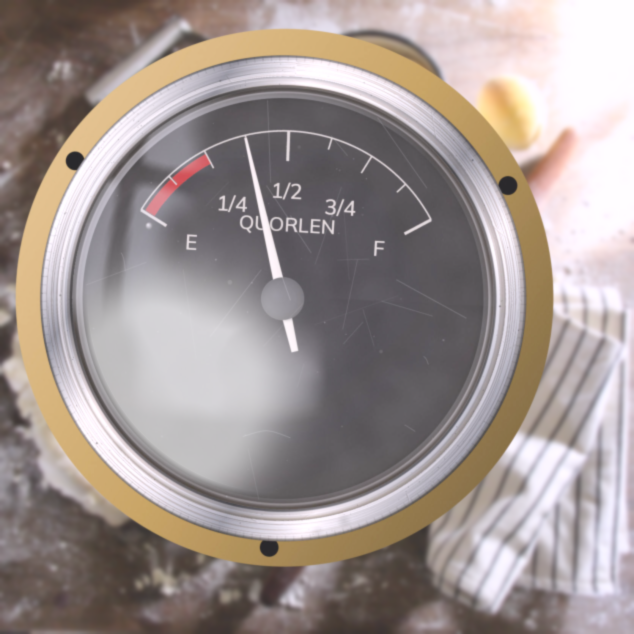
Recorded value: {"value": 0.375}
